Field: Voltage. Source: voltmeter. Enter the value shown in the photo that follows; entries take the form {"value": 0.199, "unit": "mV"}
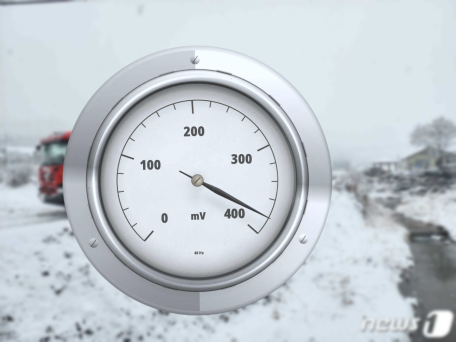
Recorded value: {"value": 380, "unit": "mV"}
